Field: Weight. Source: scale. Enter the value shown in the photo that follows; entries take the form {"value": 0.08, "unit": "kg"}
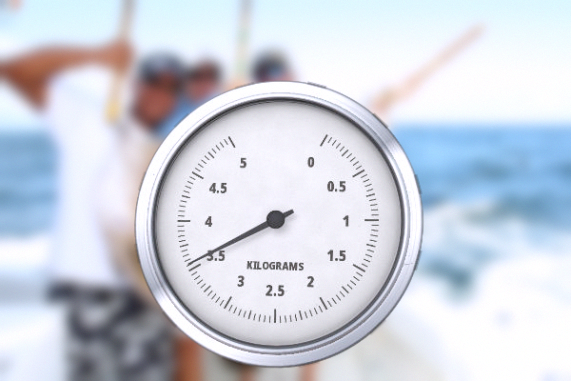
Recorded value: {"value": 3.55, "unit": "kg"}
